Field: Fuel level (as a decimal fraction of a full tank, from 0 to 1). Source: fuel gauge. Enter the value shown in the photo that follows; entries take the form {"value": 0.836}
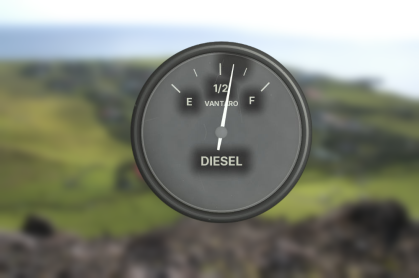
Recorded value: {"value": 0.625}
